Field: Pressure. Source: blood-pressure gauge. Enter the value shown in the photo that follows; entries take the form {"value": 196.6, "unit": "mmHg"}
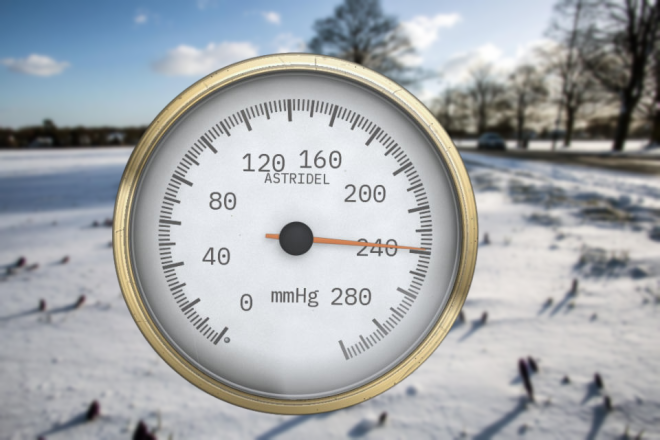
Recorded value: {"value": 238, "unit": "mmHg"}
